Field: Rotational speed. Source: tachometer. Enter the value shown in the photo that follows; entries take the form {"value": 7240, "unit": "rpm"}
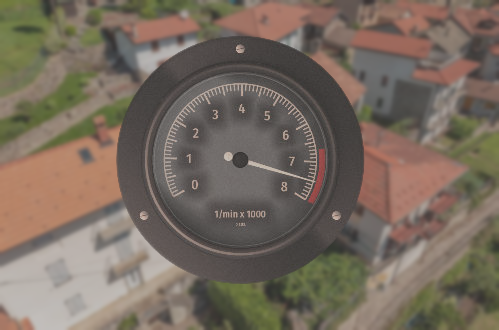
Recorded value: {"value": 7500, "unit": "rpm"}
